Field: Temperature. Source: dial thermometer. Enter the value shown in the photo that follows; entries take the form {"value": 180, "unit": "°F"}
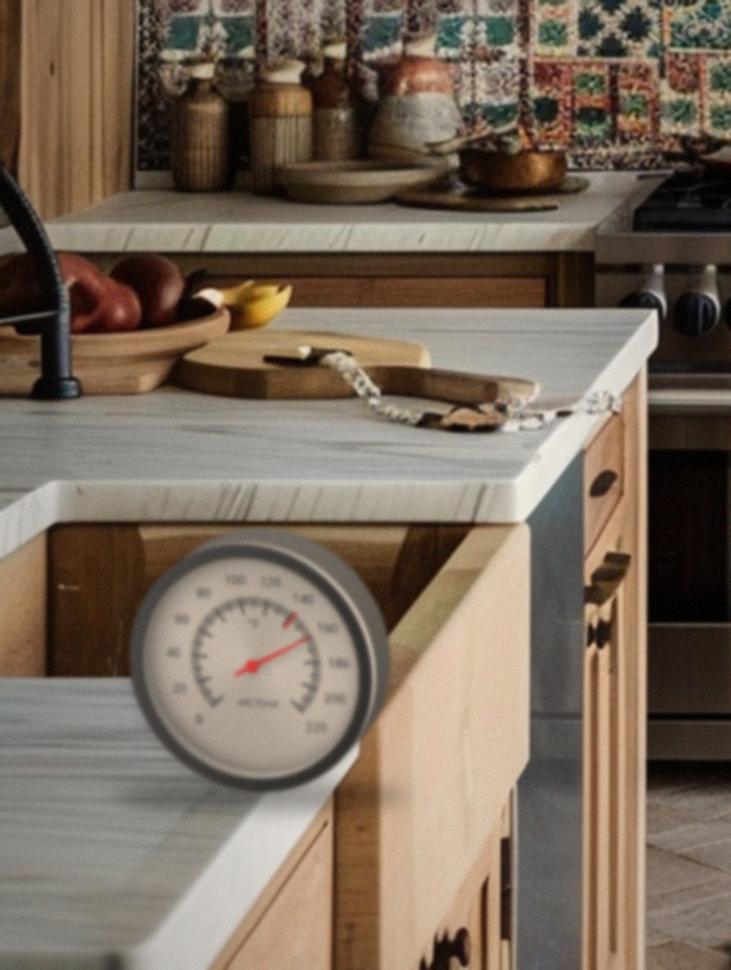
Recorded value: {"value": 160, "unit": "°F"}
